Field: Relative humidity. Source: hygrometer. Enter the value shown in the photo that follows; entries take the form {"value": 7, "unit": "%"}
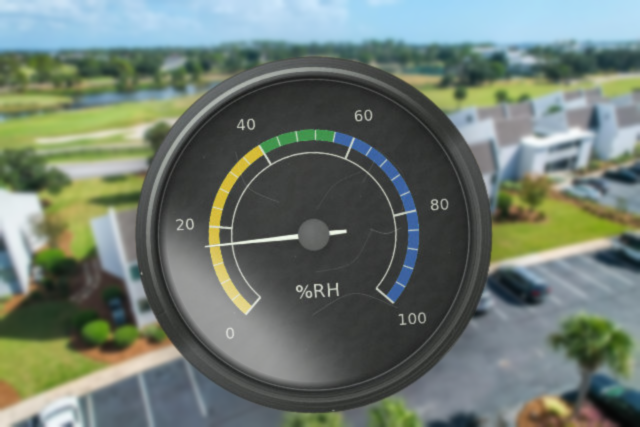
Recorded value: {"value": 16, "unit": "%"}
